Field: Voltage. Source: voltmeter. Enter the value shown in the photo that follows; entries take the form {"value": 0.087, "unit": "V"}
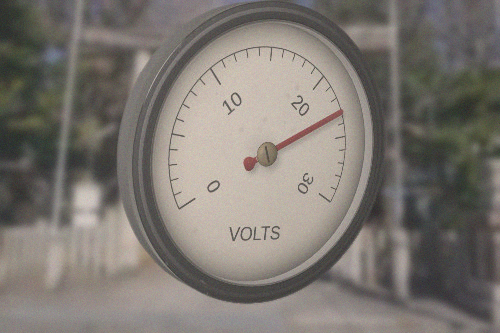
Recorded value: {"value": 23, "unit": "V"}
